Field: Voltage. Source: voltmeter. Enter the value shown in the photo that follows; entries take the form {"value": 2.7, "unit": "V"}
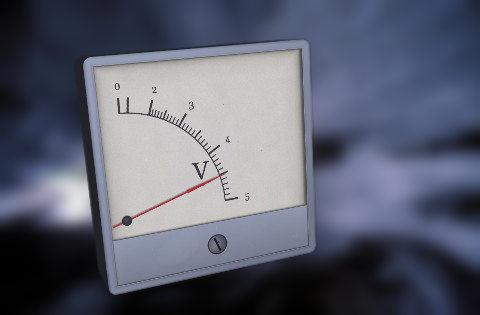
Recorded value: {"value": 4.5, "unit": "V"}
